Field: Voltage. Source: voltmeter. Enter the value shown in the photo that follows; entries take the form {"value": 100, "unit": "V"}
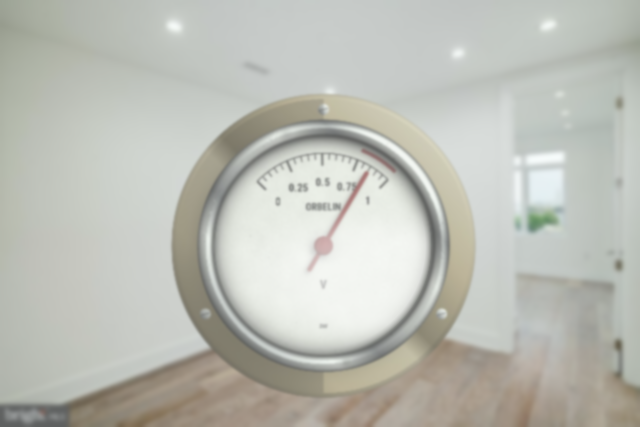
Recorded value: {"value": 0.85, "unit": "V"}
